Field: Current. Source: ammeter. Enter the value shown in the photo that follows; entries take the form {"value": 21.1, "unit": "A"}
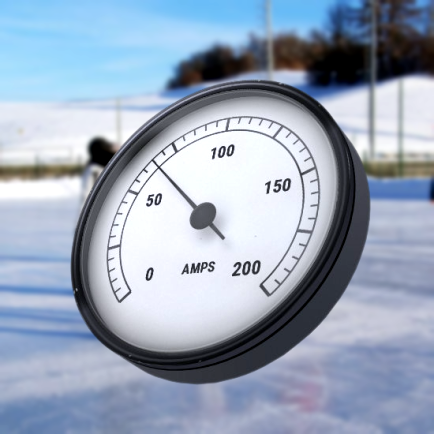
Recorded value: {"value": 65, "unit": "A"}
